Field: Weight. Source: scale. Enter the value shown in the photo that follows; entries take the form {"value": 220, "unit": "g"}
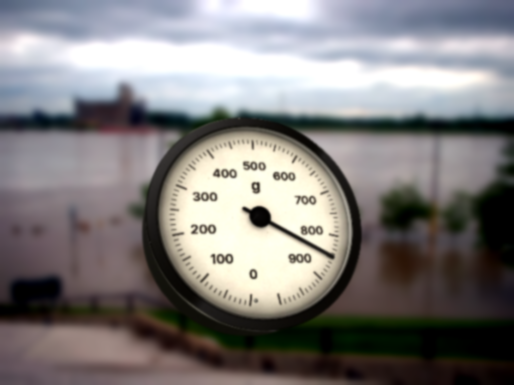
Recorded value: {"value": 850, "unit": "g"}
